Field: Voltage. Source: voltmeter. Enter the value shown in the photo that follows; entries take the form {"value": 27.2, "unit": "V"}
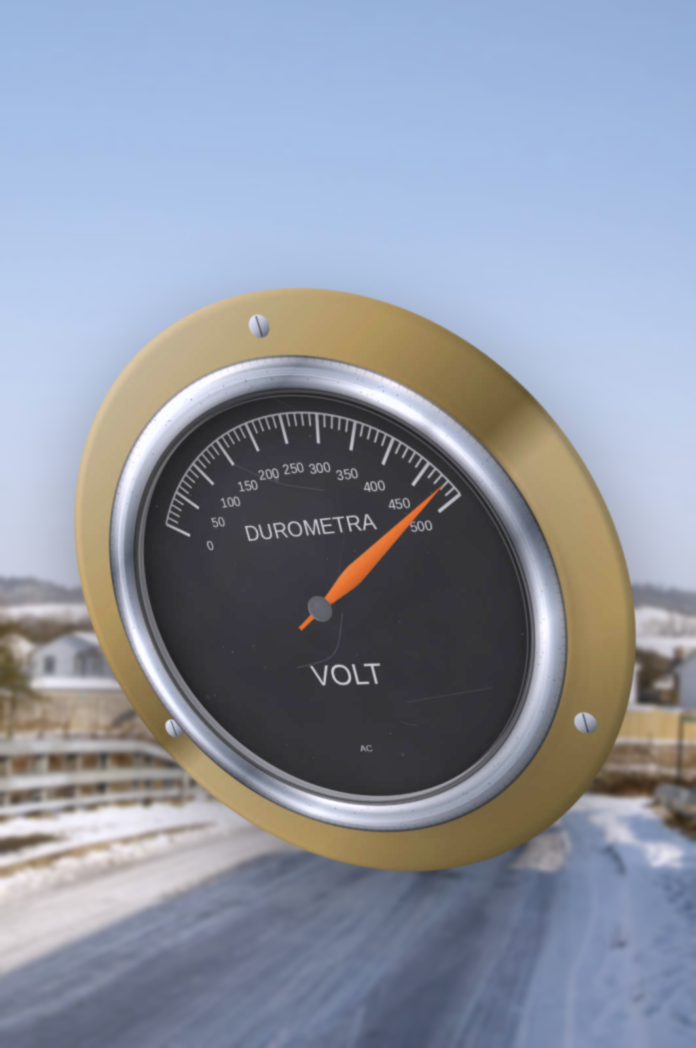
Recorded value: {"value": 480, "unit": "V"}
